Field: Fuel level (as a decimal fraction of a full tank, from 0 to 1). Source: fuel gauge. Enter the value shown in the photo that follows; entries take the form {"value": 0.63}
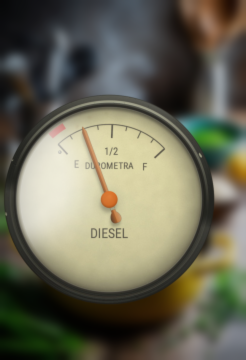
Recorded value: {"value": 0.25}
